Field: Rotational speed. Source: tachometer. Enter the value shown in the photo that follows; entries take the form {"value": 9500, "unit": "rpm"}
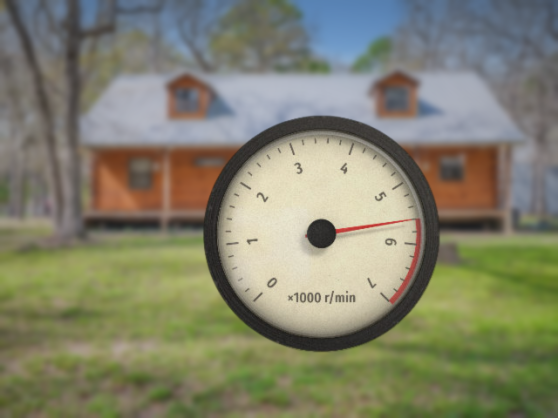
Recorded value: {"value": 5600, "unit": "rpm"}
